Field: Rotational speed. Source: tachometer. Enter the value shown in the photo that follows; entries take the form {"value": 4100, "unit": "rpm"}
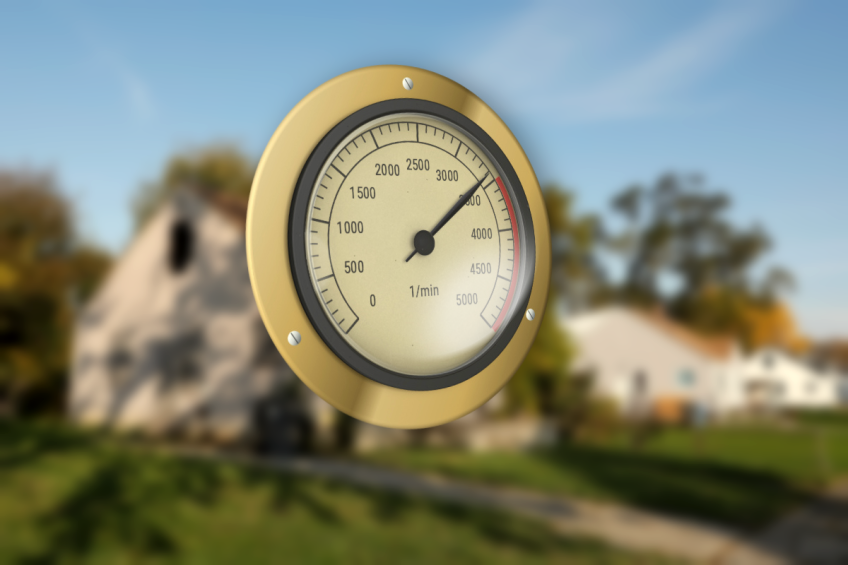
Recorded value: {"value": 3400, "unit": "rpm"}
